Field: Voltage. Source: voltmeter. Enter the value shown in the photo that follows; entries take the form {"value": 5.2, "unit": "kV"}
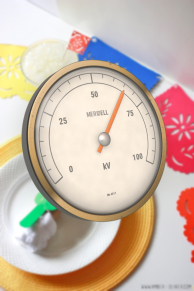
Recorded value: {"value": 65, "unit": "kV"}
